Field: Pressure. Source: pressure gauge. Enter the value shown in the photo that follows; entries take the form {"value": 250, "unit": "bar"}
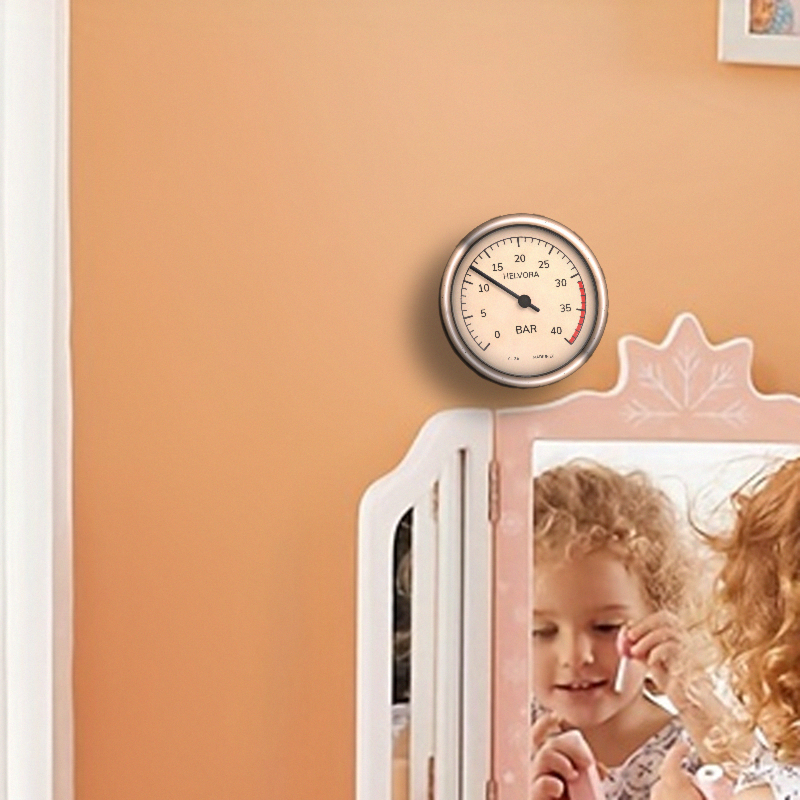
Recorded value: {"value": 12, "unit": "bar"}
